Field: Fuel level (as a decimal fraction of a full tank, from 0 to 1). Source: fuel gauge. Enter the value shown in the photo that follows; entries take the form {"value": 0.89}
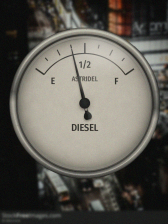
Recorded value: {"value": 0.375}
